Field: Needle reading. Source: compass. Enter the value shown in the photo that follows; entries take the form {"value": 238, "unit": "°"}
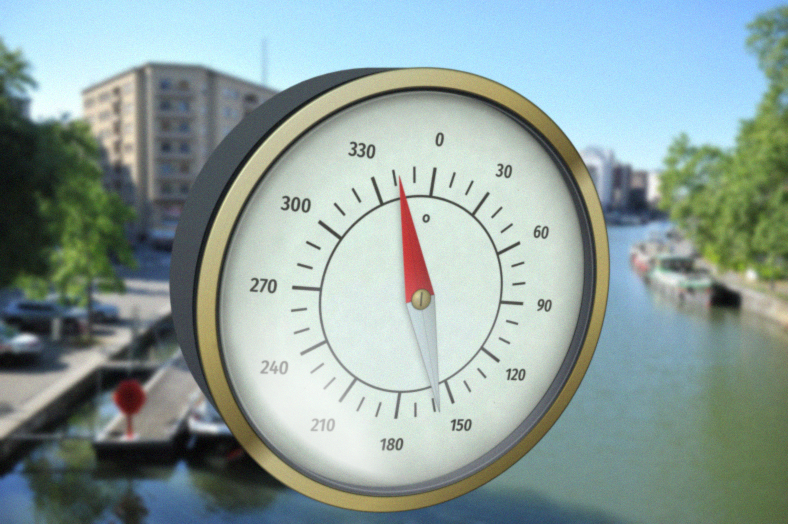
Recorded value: {"value": 340, "unit": "°"}
